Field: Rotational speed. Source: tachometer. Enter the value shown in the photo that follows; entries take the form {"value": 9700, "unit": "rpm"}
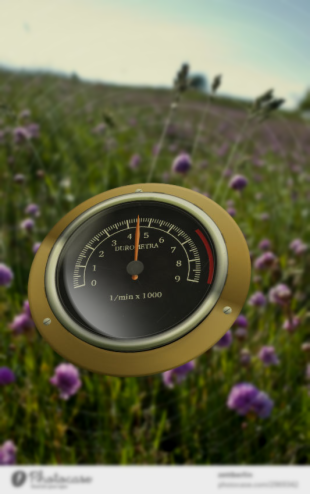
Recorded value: {"value": 4500, "unit": "rpm"}
